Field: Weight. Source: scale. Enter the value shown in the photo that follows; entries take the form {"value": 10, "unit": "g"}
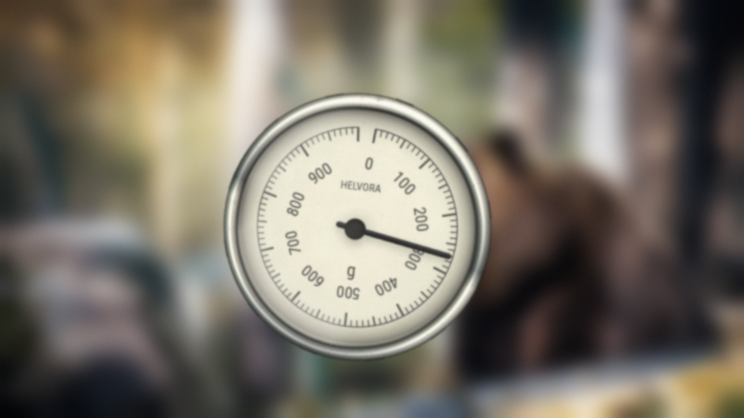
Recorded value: {"value": 270, "unit": "g"}
